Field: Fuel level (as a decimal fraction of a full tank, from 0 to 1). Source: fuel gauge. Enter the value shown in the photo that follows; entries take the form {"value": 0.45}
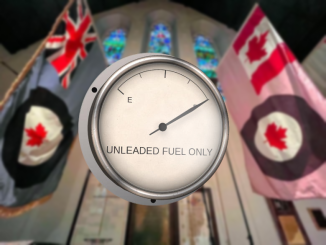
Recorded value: {"value": 1}
